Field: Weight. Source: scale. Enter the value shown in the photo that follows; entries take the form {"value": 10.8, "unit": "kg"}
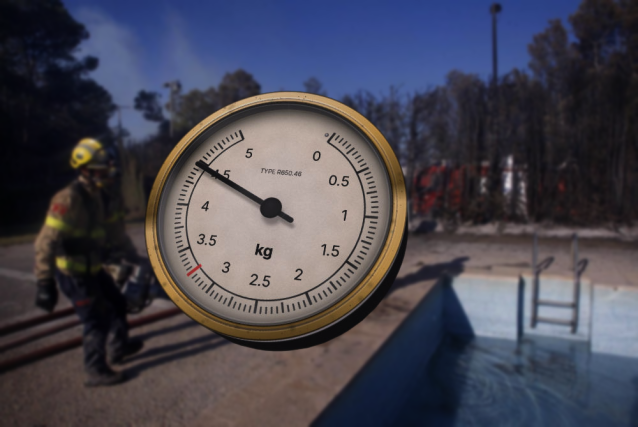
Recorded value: {"value": 4.45, "unit": "kg"}
